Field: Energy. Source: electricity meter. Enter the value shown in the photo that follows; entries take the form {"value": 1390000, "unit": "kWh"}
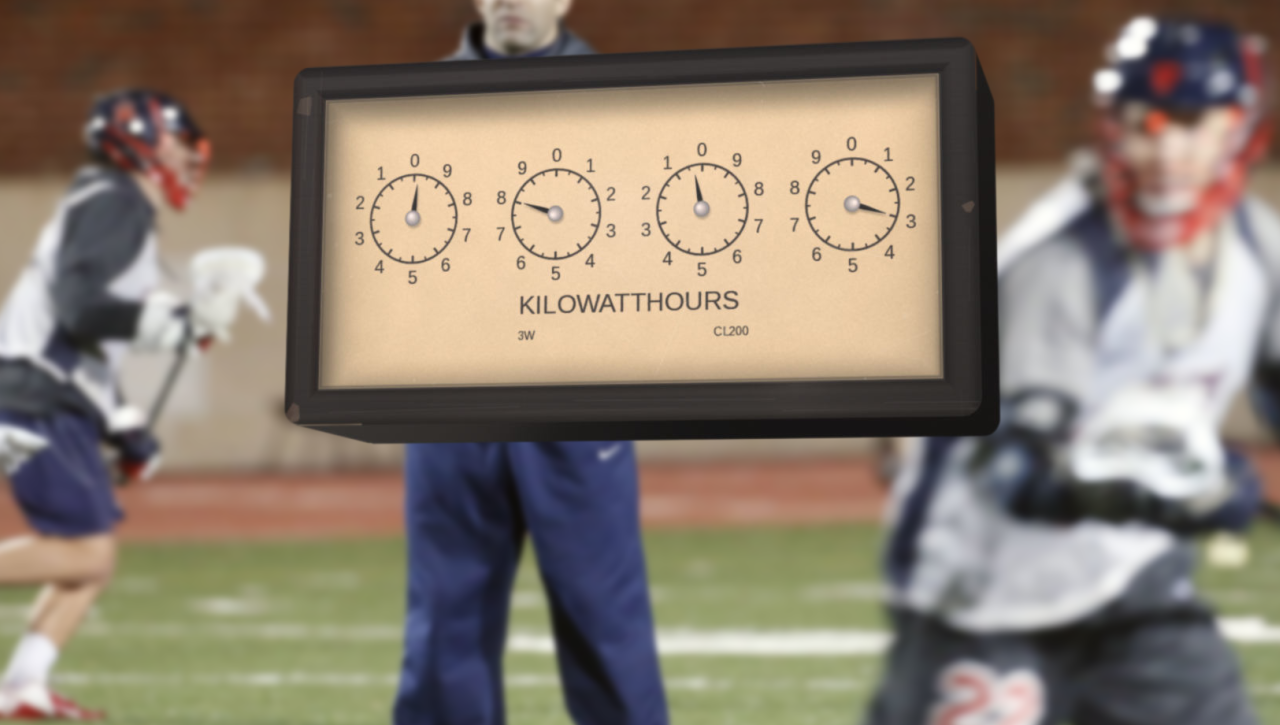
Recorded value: {"value": 9803, "unit": "kWh"}
